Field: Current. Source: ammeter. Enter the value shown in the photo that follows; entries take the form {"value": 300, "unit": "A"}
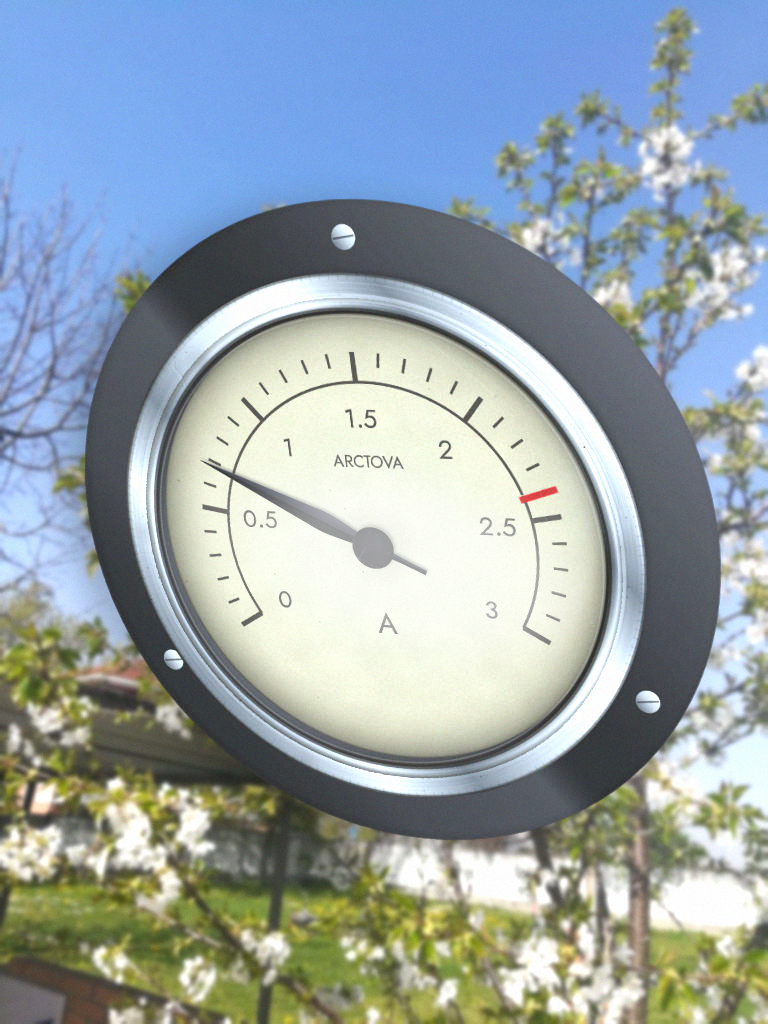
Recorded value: {"value": 0.7, "unit": "A"}
